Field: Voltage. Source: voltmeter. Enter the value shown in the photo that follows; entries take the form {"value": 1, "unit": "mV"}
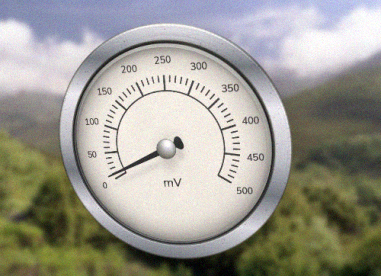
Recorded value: {"value": 10, "unit": "mV"}
